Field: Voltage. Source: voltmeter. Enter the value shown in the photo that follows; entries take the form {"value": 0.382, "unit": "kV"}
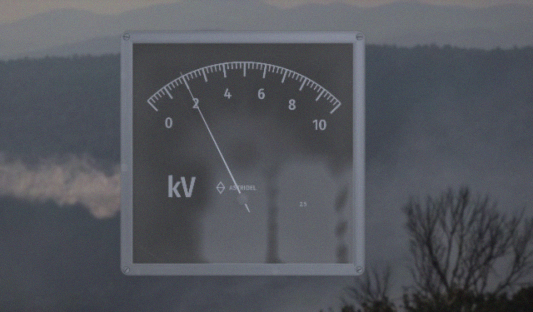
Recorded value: {"value": 2, "unit": "kV"}
